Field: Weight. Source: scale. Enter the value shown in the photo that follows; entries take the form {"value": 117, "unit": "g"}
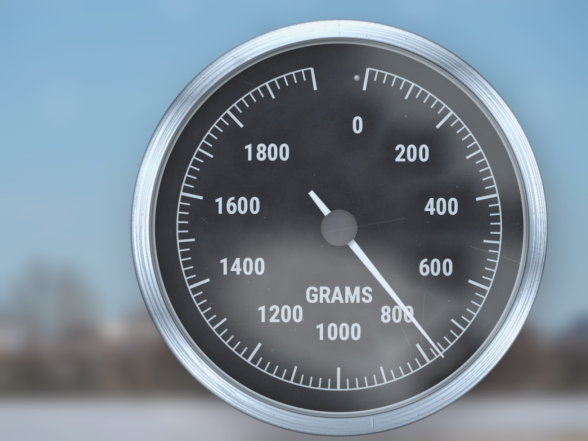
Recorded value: {"value": 770, "unit": "g"}
